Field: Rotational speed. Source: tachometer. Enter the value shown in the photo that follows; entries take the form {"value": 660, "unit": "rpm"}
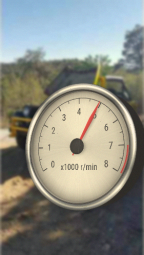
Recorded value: {"value": 5000, "unit": "rpm"}
